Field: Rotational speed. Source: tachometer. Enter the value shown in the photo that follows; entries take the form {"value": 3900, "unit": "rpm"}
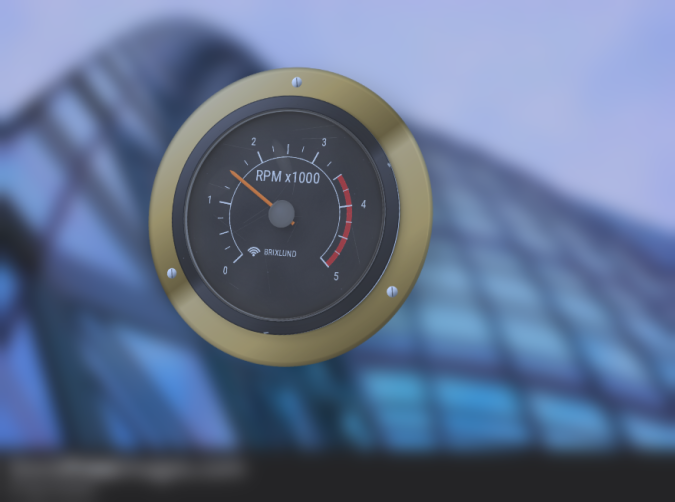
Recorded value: {"value": 1500, "unit": "rpm"}
